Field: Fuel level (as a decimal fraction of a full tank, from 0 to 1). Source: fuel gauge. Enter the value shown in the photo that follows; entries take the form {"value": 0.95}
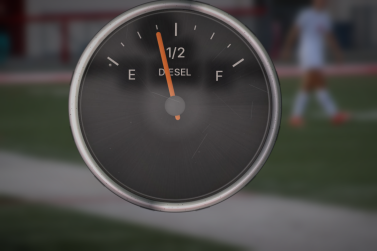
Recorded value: {"value": 0.375}
